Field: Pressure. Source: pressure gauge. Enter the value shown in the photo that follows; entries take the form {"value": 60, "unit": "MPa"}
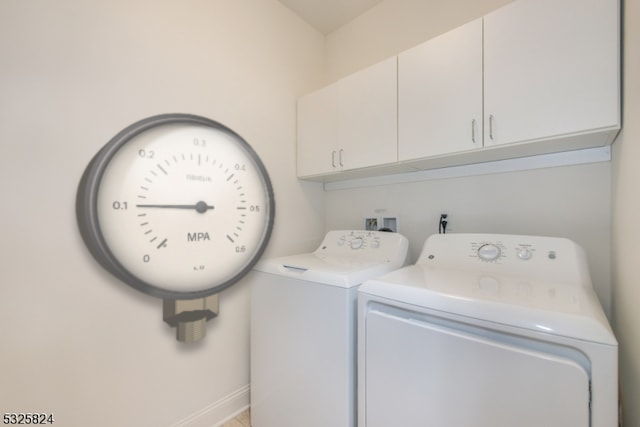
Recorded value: {"value": 0.1, "unit": "MPa"}
